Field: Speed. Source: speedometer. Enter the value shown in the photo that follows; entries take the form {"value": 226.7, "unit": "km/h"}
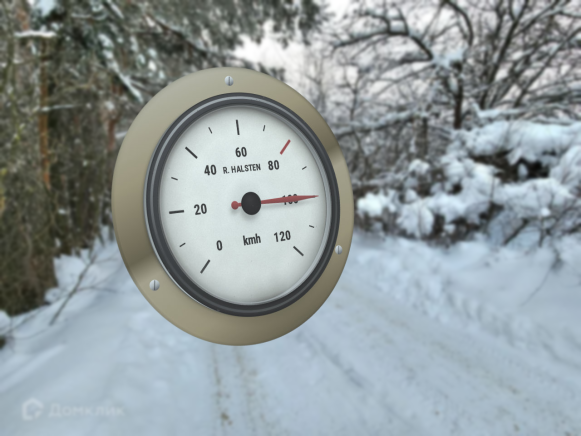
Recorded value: {"value": 100, "unit": "km/h"}
